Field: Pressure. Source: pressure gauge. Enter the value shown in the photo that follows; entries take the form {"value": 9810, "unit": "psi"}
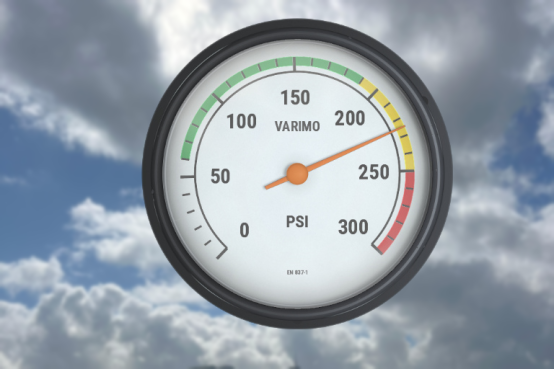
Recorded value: {"value": 225, "unit": "psi"}
